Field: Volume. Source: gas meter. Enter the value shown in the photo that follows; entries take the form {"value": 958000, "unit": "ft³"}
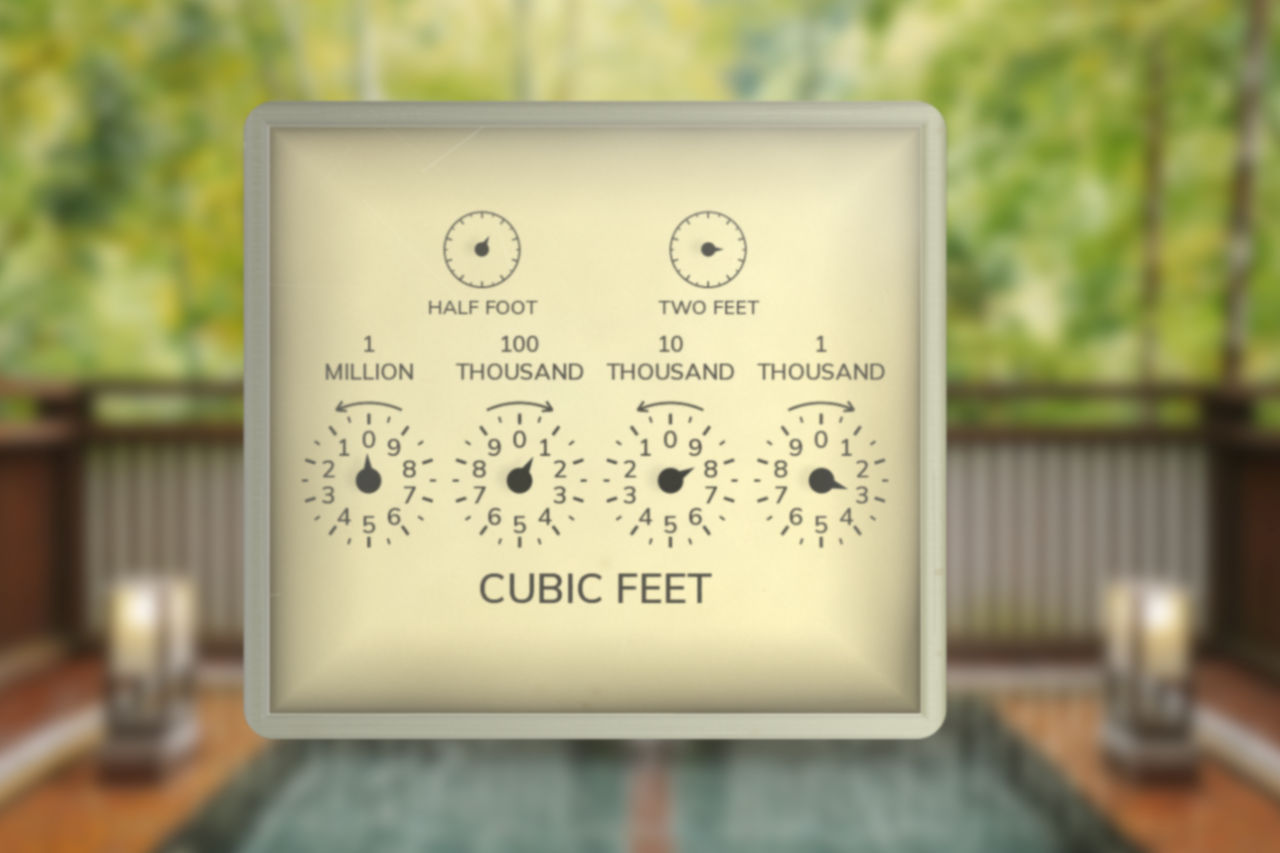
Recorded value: {"value": 8300, "unit": "ft³"}
